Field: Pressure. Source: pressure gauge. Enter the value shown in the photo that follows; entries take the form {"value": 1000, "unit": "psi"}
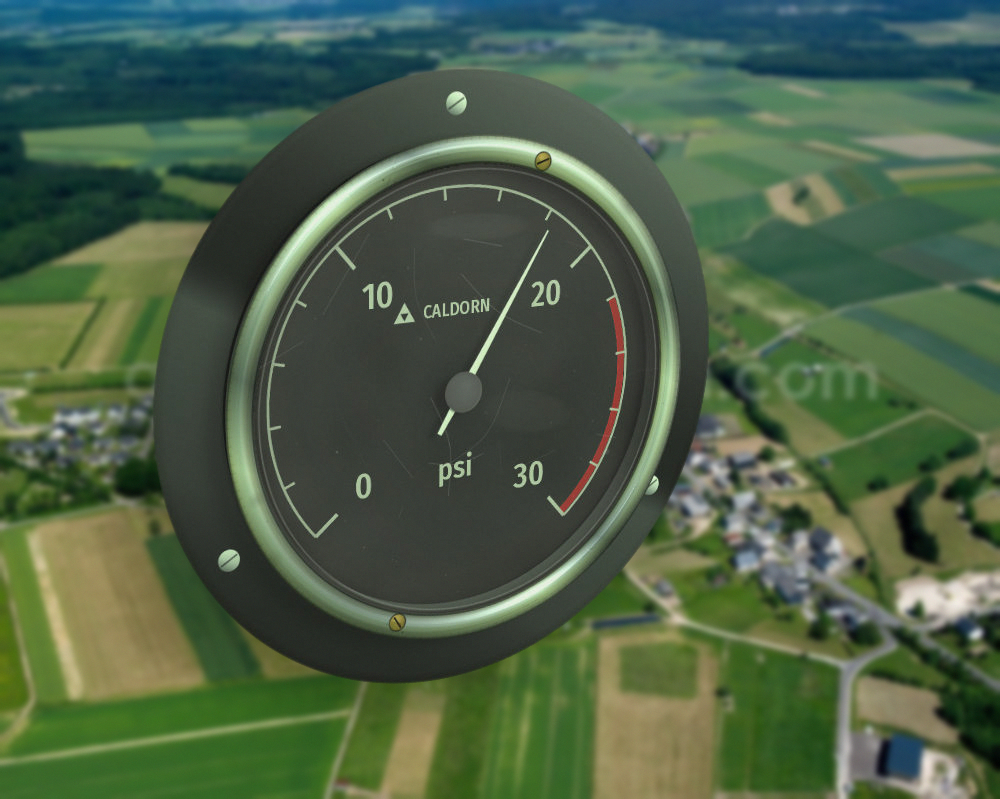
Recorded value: {"value": 18, "unit": "psi"}
